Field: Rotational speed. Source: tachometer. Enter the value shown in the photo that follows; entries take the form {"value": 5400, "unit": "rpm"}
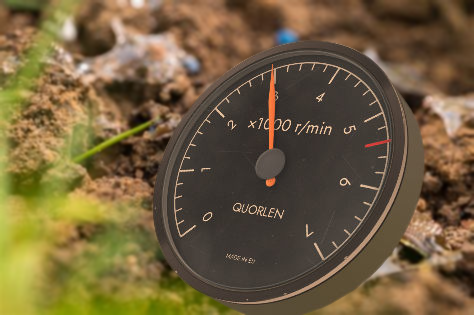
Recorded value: {"value": 3000, "unit": "rpm"}
